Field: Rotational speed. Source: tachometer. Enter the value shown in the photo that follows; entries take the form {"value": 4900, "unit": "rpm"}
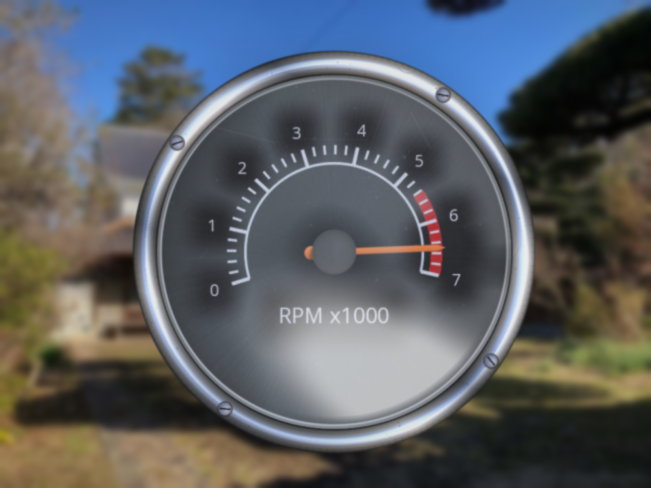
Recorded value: {"value": 6500, "unit": "rpm"}
